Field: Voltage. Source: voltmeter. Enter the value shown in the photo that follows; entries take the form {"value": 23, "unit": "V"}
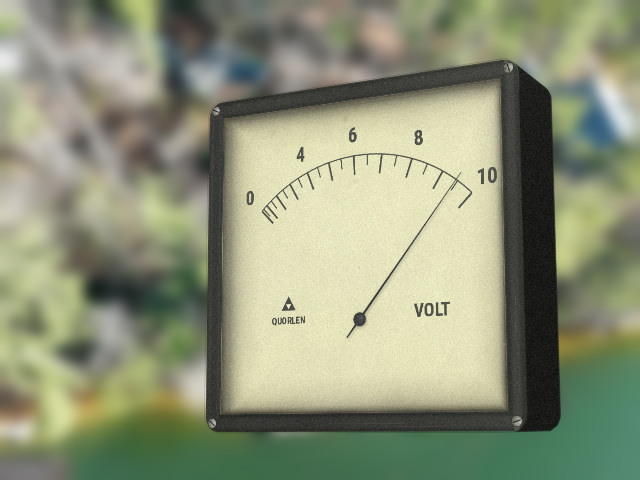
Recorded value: {"value": 9.5, "unit": "V"}
